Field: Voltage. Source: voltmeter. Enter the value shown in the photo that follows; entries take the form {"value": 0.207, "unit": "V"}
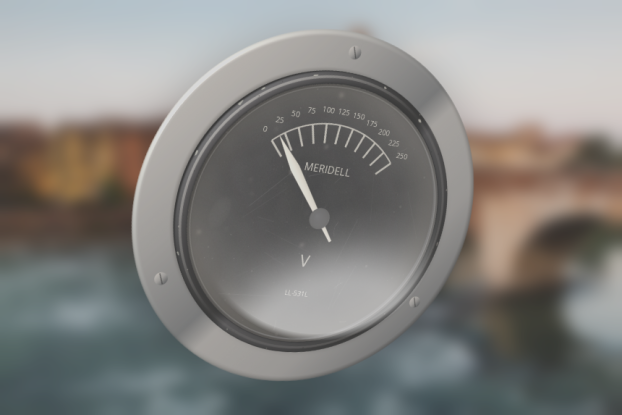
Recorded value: {"value": 12.5, "unit": "V"}
